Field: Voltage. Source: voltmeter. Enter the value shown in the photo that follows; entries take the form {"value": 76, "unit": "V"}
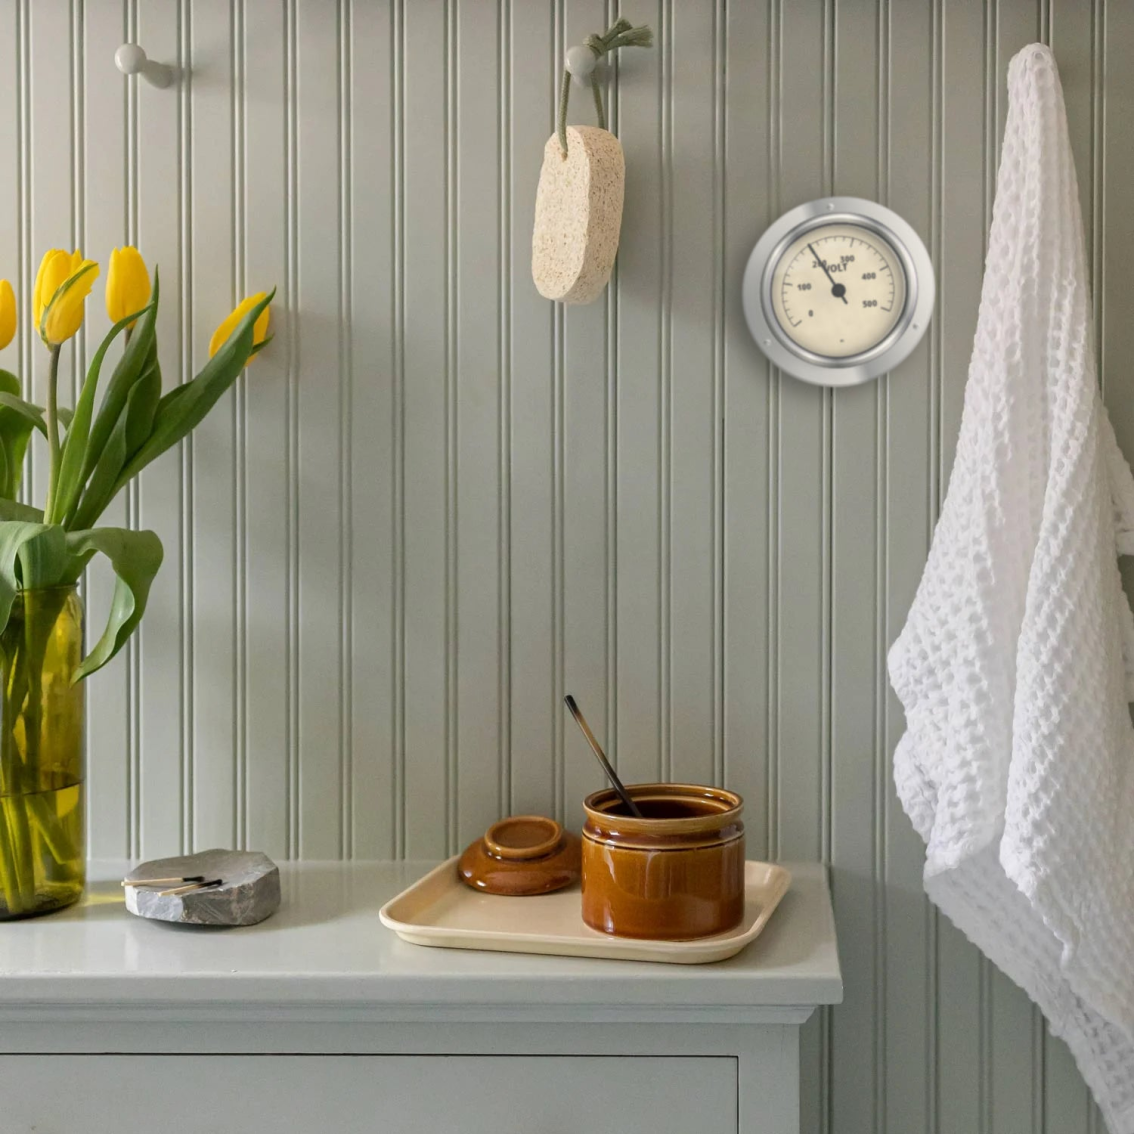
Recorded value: {"value": 200, "unit": "V"}
